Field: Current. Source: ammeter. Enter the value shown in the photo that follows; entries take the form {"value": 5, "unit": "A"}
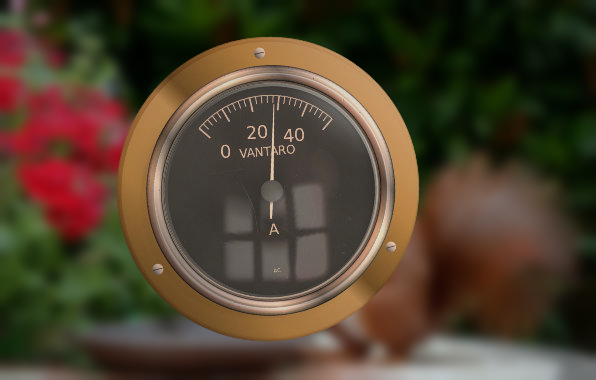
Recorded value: {"value": 28, "unit": "A"}
